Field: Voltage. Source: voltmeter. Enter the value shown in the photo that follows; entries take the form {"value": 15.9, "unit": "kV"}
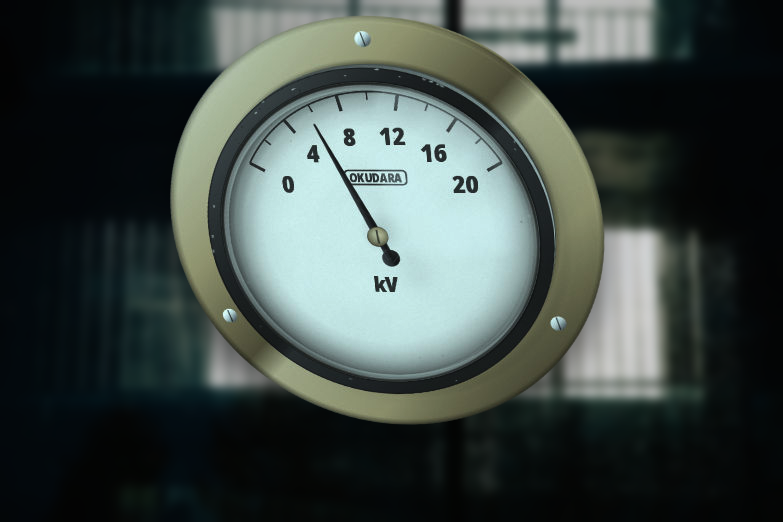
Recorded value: {"value": 6, "unit": "kV"}
